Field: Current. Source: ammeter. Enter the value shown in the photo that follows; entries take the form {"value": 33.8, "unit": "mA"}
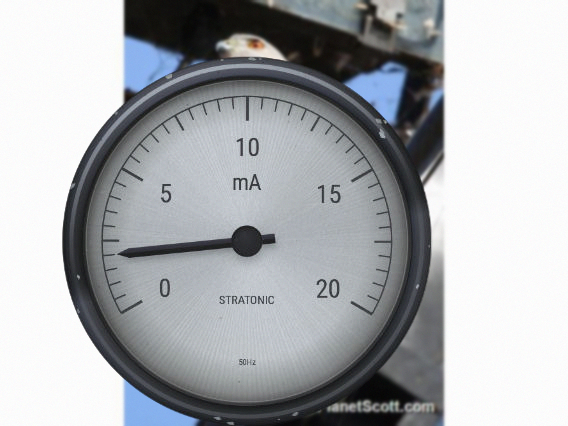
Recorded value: {"value": 2, "unit": "mA"}
